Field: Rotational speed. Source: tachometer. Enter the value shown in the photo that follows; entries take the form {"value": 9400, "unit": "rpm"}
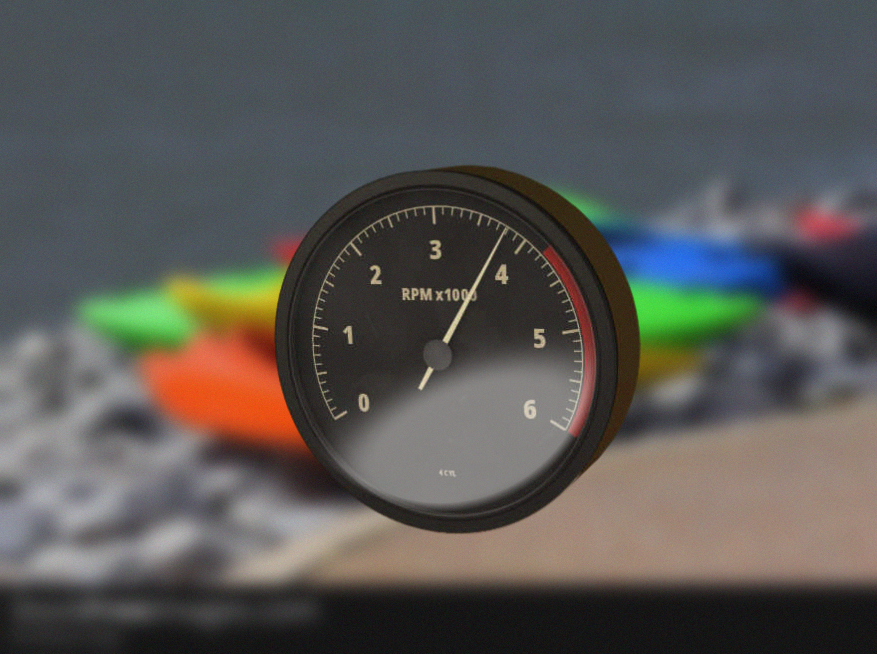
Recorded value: {"value": 3800, "unit": "rpm"}
